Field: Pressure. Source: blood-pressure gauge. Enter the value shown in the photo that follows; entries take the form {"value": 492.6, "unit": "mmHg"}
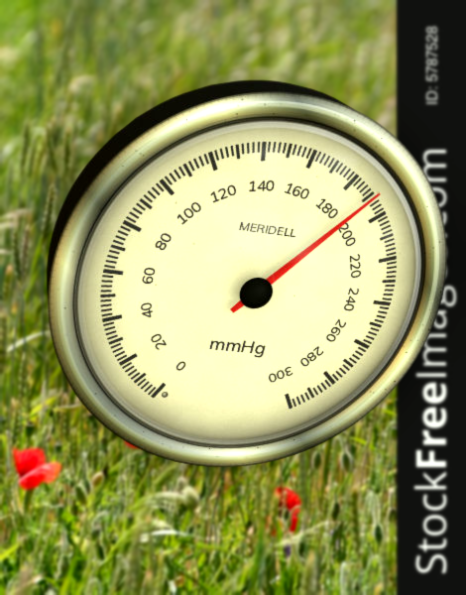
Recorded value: {"value": 190, "unit": "mmHg"}
